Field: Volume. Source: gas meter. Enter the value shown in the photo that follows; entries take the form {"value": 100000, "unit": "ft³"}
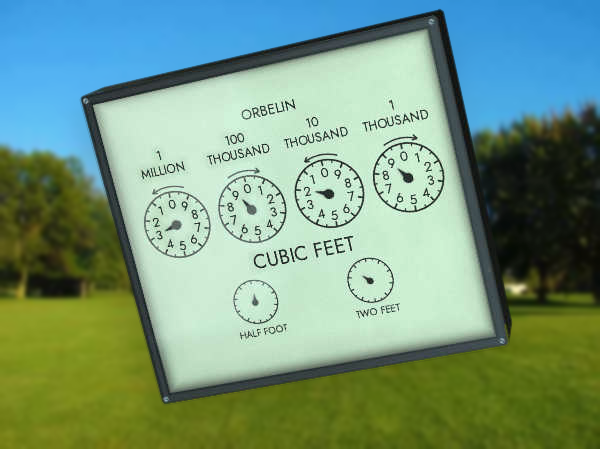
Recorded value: {"value": 291900, "unit": "ft³"}
